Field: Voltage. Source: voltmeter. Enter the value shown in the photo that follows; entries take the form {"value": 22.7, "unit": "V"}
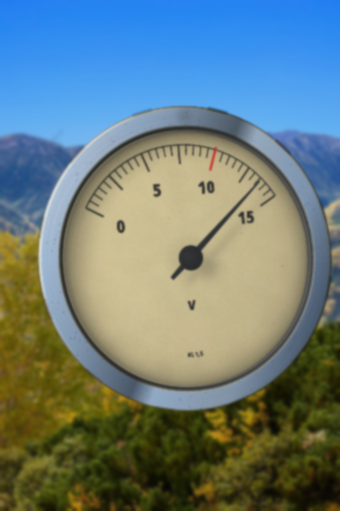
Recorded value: {"value": 13.5, "unit": "V"}
